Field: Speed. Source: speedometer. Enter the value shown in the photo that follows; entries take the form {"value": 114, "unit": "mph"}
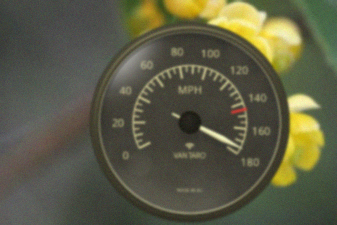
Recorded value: {"value": 175, "unit": "mph"}
